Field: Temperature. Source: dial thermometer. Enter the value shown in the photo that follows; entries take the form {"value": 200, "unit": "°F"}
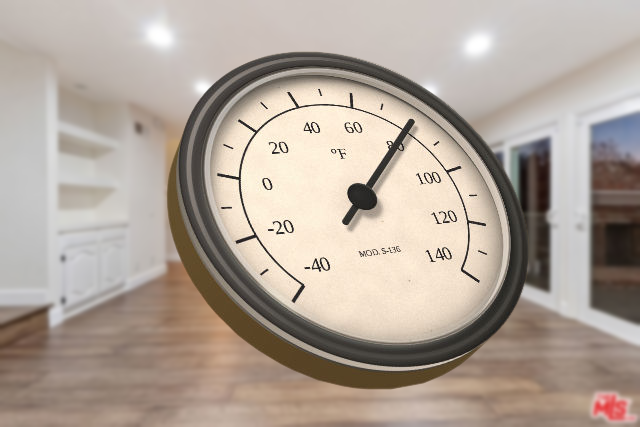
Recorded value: {"value": 80, "unit": "°F"}
